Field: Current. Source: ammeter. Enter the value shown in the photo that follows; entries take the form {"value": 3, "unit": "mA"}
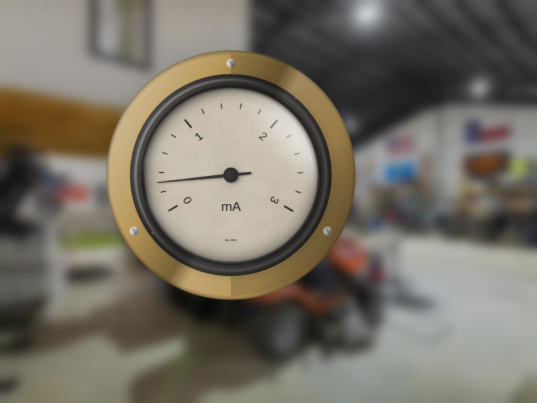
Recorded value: {"value": 0.3, "unit": "mA"}
